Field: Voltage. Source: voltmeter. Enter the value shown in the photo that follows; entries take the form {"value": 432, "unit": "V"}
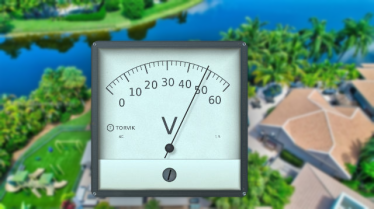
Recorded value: {"value": 48, "unit": "V"}
